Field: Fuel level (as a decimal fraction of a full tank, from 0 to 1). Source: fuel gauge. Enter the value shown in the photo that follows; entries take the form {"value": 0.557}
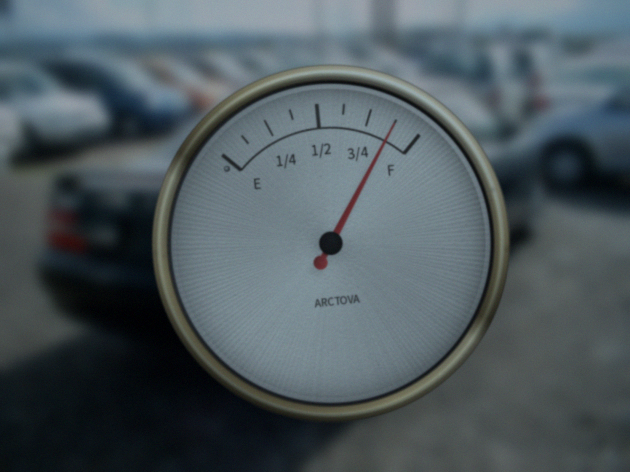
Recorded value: {"value": 0.875}
